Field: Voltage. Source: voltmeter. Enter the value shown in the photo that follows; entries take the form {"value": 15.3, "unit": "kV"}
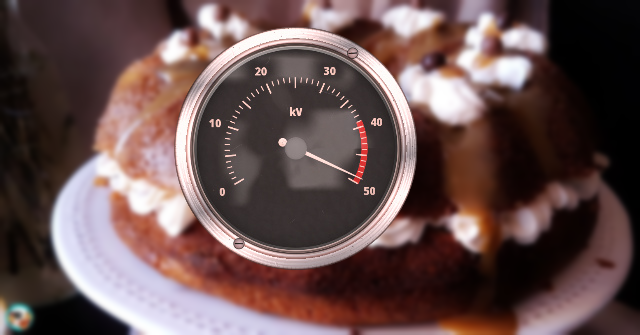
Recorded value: {"value": 49, "unit": "kV"}
